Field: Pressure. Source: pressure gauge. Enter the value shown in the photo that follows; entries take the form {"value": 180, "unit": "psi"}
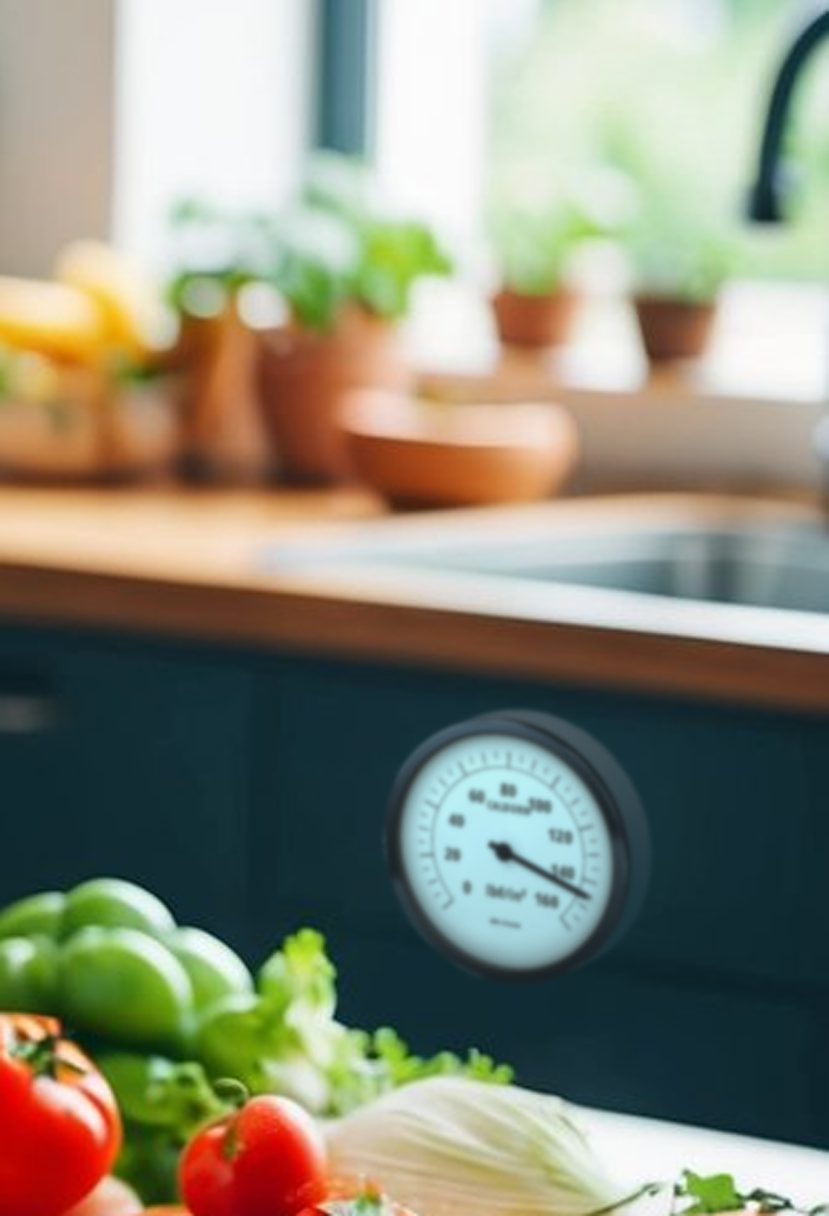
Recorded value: {"value": 145, "unit": "psi"}
